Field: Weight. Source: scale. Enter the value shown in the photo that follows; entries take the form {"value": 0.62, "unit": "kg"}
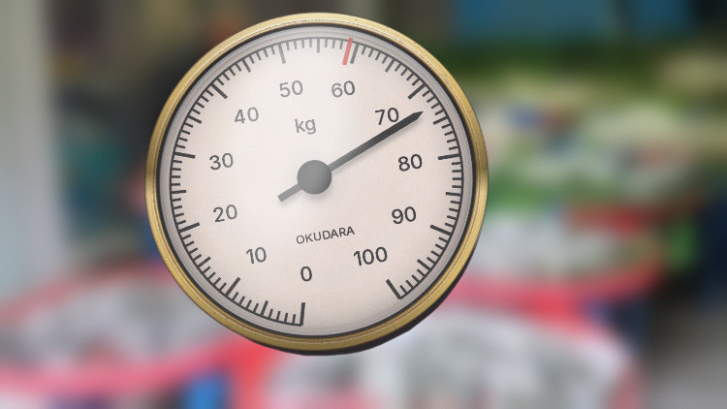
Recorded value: {"value": 73, "unit": "kg"}
